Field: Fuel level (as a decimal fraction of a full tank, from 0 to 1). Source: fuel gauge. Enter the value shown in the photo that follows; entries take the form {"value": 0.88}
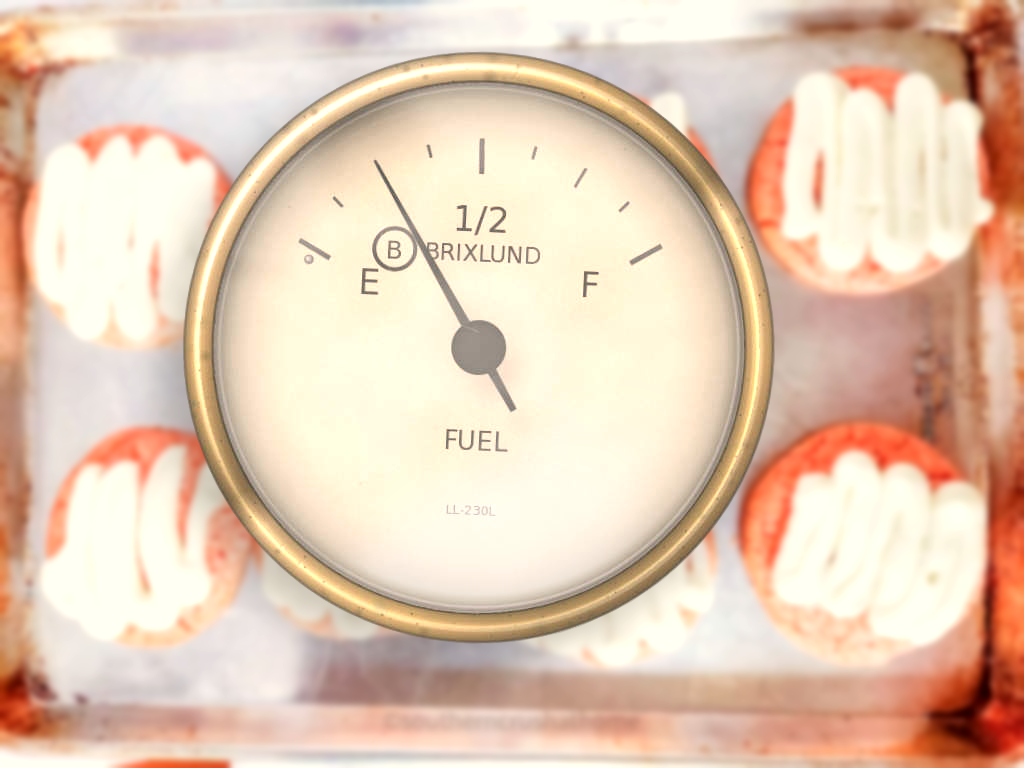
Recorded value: {"value": 0.25}
